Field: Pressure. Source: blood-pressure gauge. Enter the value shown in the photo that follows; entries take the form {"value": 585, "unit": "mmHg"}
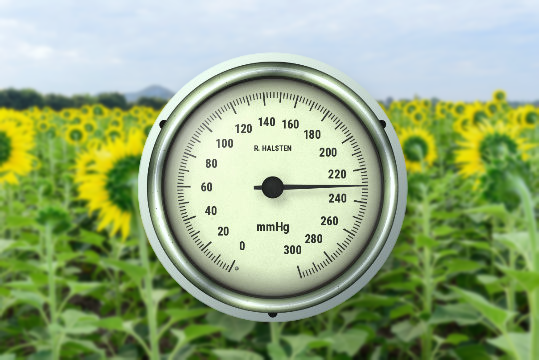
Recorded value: {"value": 230, "unit": "mmHg"}
